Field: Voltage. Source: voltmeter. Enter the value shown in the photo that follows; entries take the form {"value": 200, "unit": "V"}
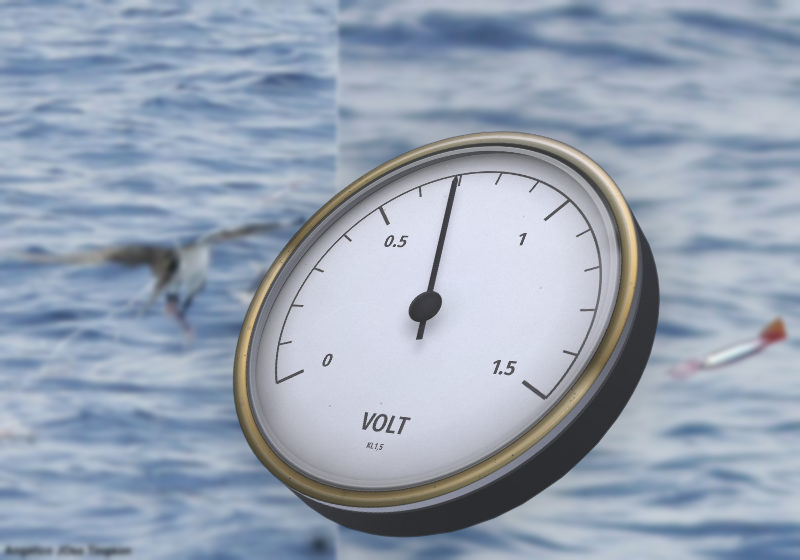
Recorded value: {"value": 0.7, "unit": "V"}
